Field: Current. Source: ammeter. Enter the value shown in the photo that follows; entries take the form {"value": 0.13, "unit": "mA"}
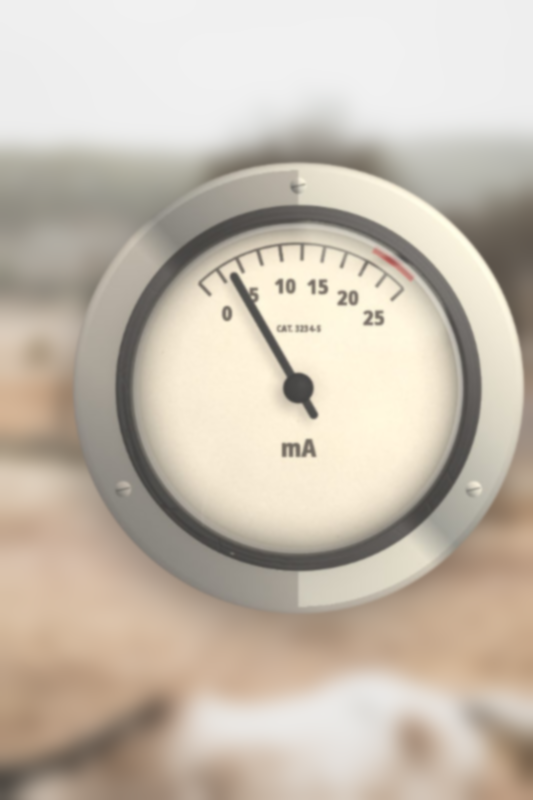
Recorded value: {"value": 3.75, "unit": "mA"}
